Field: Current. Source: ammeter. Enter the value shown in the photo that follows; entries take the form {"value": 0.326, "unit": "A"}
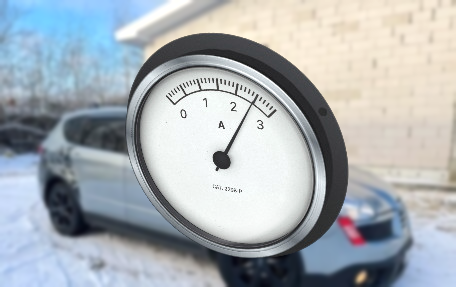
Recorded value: {"value": 2.5, "unit": "A"}
